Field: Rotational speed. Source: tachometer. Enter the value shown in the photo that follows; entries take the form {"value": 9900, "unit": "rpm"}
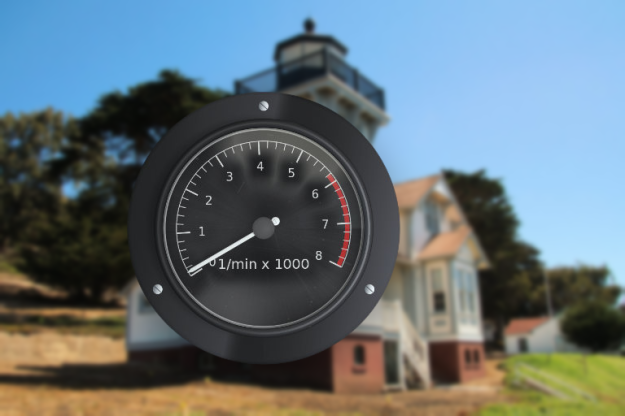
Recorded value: {"value": 100, "unit": "rpm"}
